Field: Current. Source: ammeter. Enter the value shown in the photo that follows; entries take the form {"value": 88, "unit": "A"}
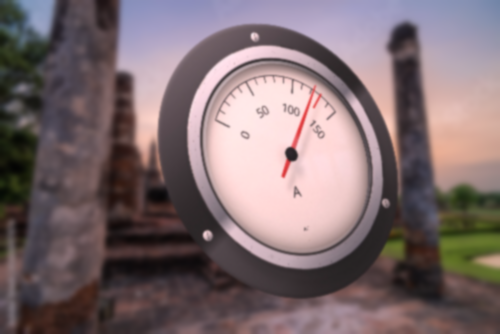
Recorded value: {"value": 120, "unit": "A"}
